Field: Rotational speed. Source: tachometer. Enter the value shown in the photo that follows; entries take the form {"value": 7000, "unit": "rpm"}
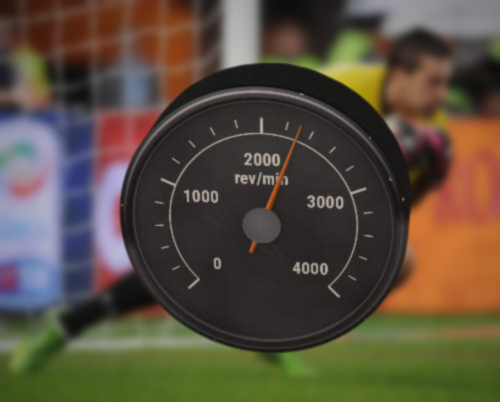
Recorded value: {"value": 2300, "unit": "rpm"}
